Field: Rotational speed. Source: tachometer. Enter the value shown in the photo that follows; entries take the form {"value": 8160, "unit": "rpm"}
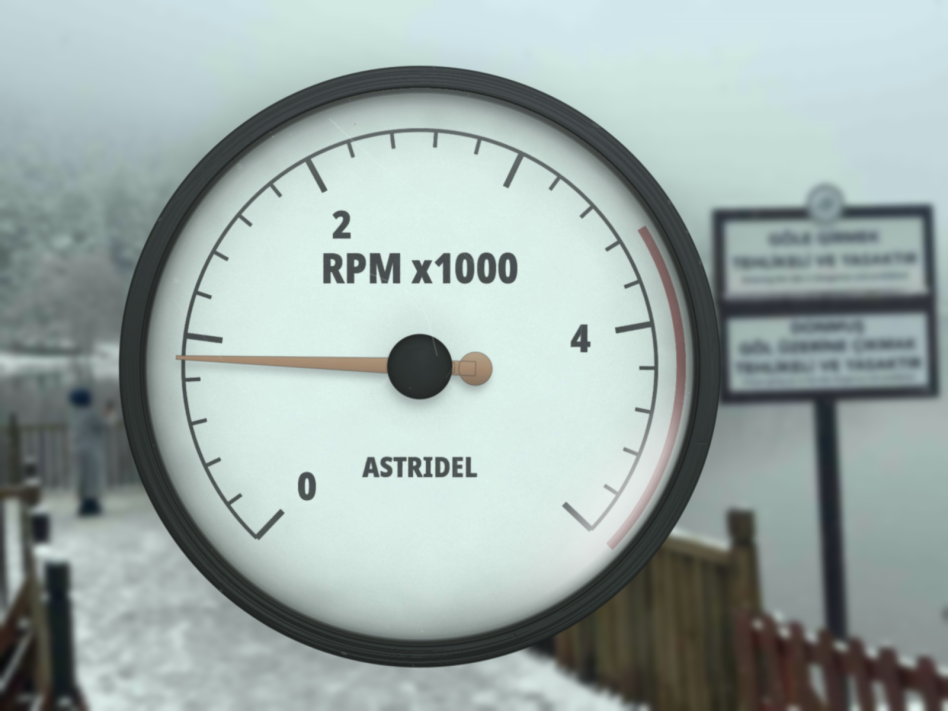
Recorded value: {"value": 900, "unit": "rpm"}
